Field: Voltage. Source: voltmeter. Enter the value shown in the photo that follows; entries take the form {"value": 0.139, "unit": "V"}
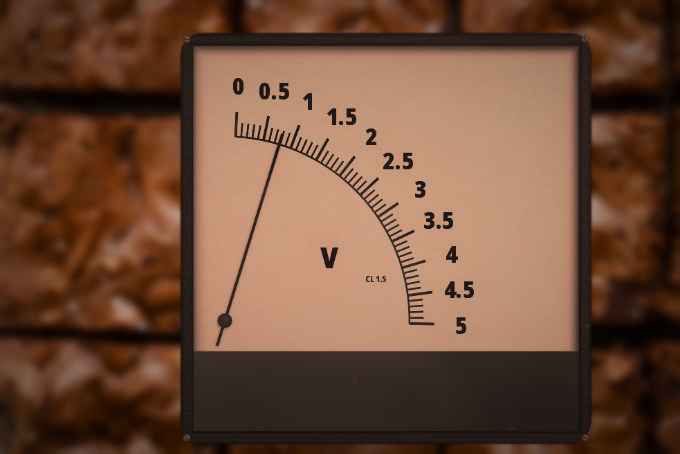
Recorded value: {"value": 0.8, "unit": "V"}
